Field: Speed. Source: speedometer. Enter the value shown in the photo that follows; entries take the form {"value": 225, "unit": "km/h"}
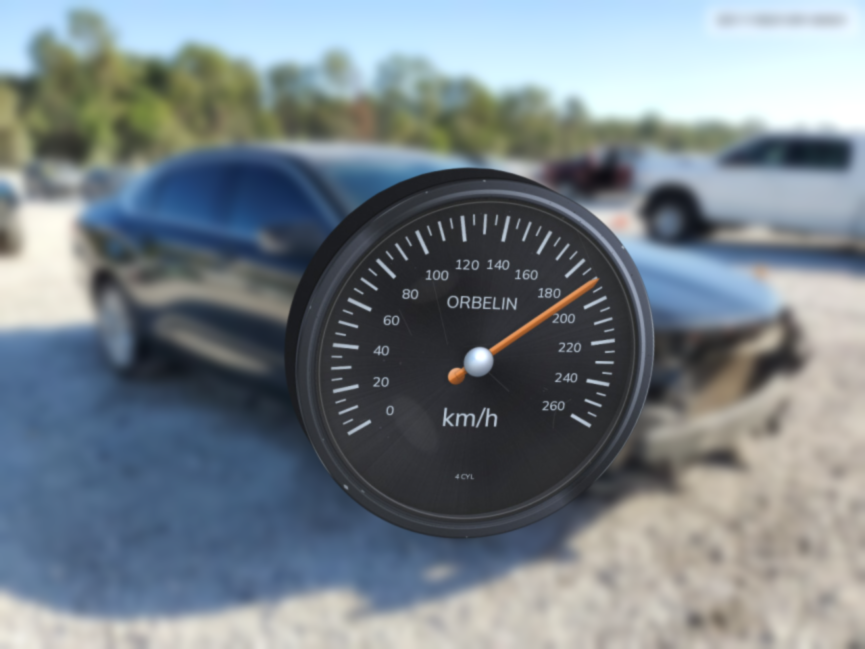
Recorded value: {"value": 190, "unit": "km/h"}
